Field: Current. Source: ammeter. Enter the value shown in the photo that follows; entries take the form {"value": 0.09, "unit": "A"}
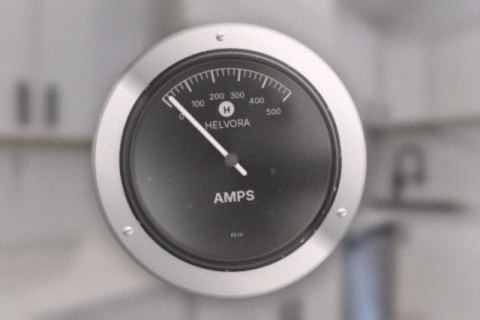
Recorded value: {"value": 20, "unit": "A"}
